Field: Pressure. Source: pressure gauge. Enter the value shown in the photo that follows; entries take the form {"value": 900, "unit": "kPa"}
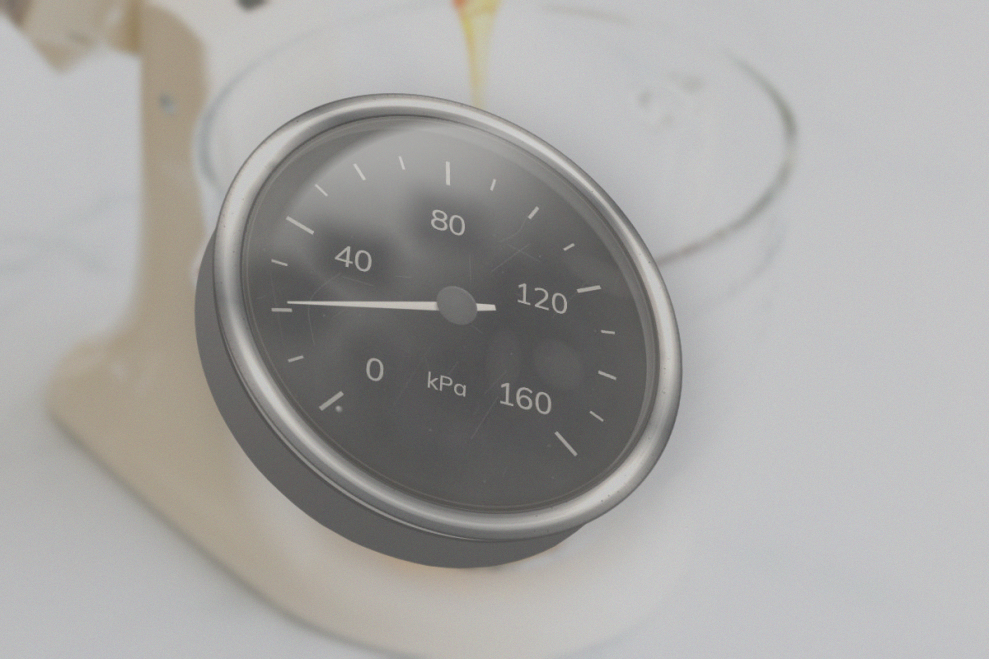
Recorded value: {"value": 20, "unit": "kPa"}
